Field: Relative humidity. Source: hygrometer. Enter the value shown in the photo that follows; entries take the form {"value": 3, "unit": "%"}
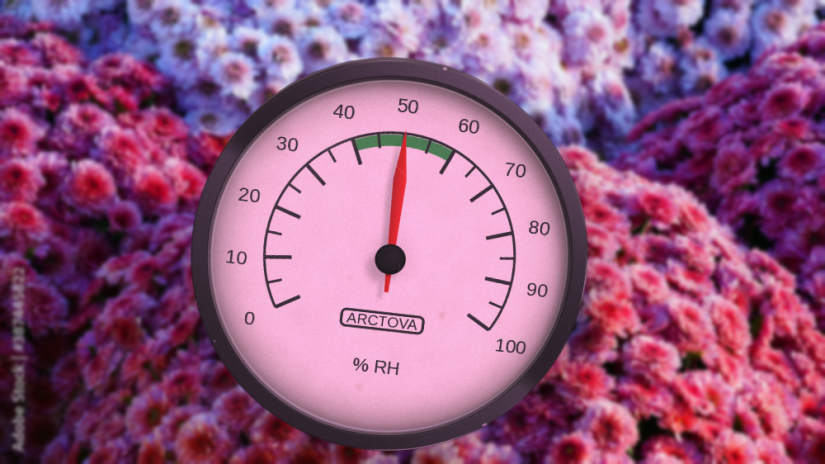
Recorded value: {"value": 50, "unit": "%"}
